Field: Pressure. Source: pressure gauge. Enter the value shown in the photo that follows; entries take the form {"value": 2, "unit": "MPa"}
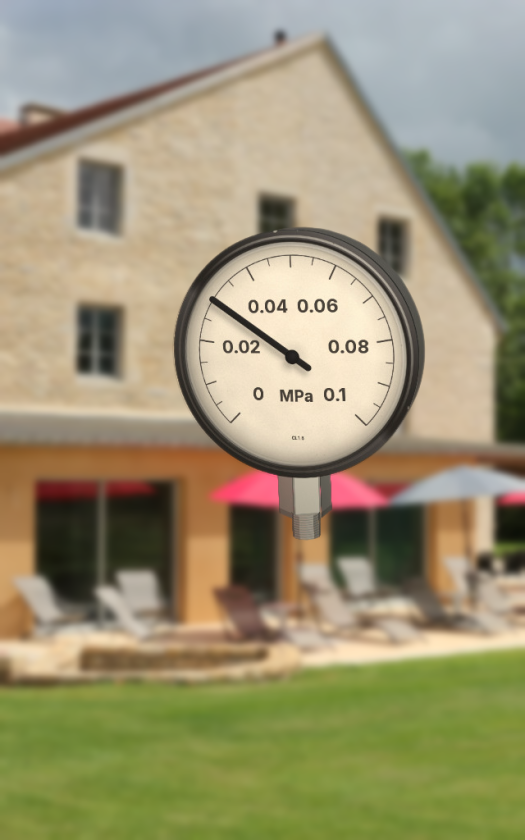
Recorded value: {"value": 0.03, "unit": "MPa"}
